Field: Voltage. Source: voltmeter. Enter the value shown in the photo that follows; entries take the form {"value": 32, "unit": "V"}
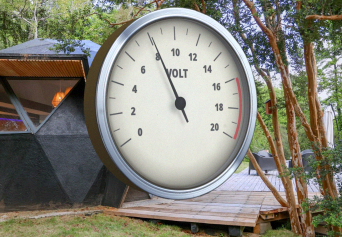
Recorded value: {"value": 8, "unit": "V"}
